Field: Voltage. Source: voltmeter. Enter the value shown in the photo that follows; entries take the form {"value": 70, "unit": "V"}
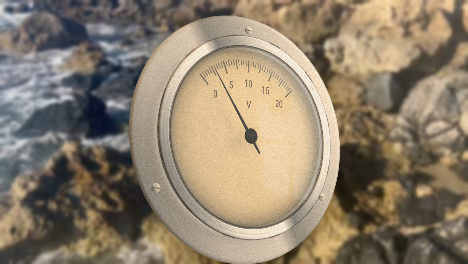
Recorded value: {"value": 2.5, "unit": "V"}
